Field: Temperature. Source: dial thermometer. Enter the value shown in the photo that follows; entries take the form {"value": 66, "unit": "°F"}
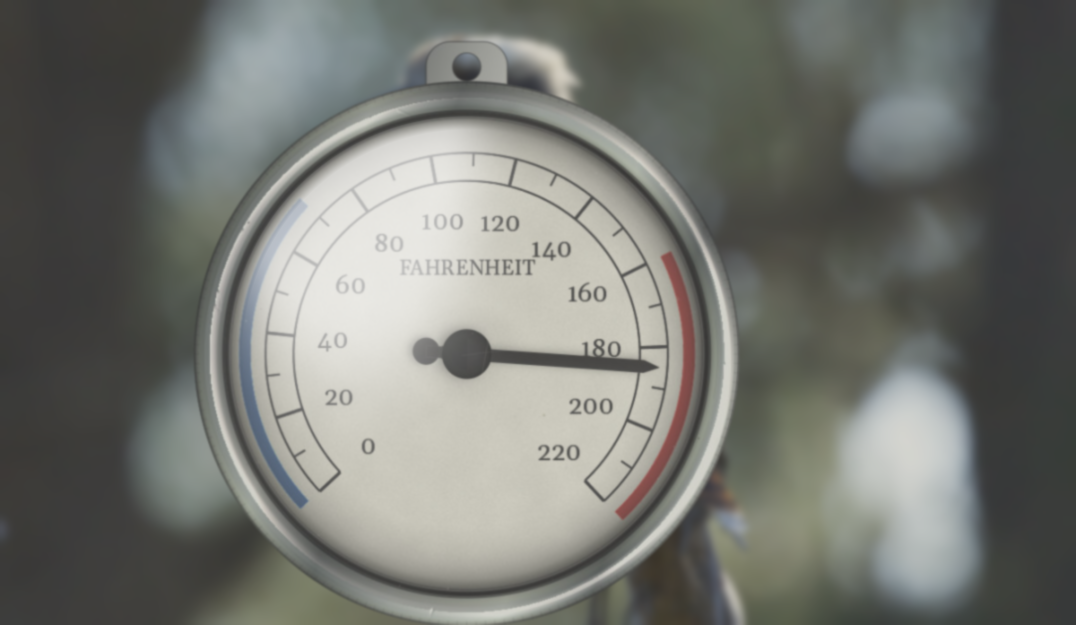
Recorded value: {"value": 185, "unit": "°F"}
